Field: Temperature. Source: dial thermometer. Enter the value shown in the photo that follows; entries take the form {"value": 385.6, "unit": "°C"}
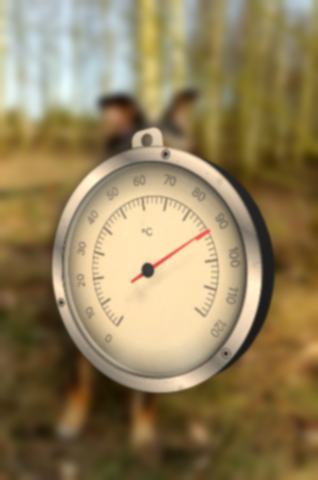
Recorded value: {"value": 90, "unit": "°C"}
